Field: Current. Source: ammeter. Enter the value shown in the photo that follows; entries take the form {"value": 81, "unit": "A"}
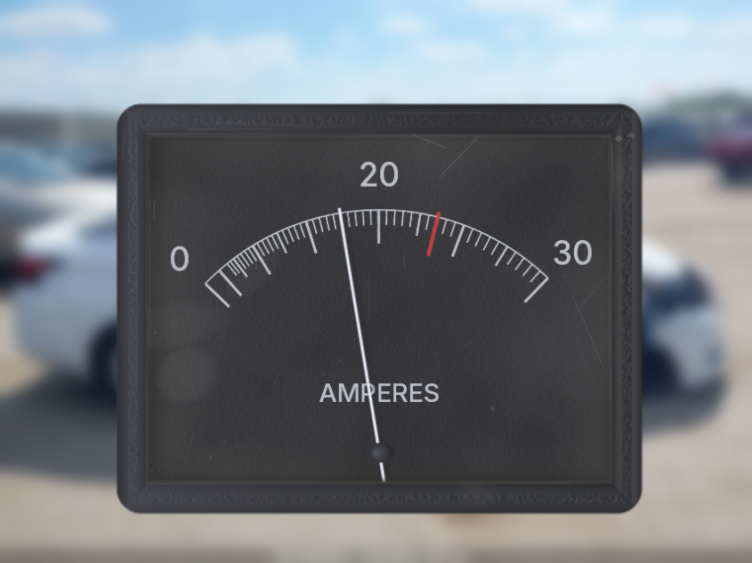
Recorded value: {"value": 17.5, "unit": "A"}
